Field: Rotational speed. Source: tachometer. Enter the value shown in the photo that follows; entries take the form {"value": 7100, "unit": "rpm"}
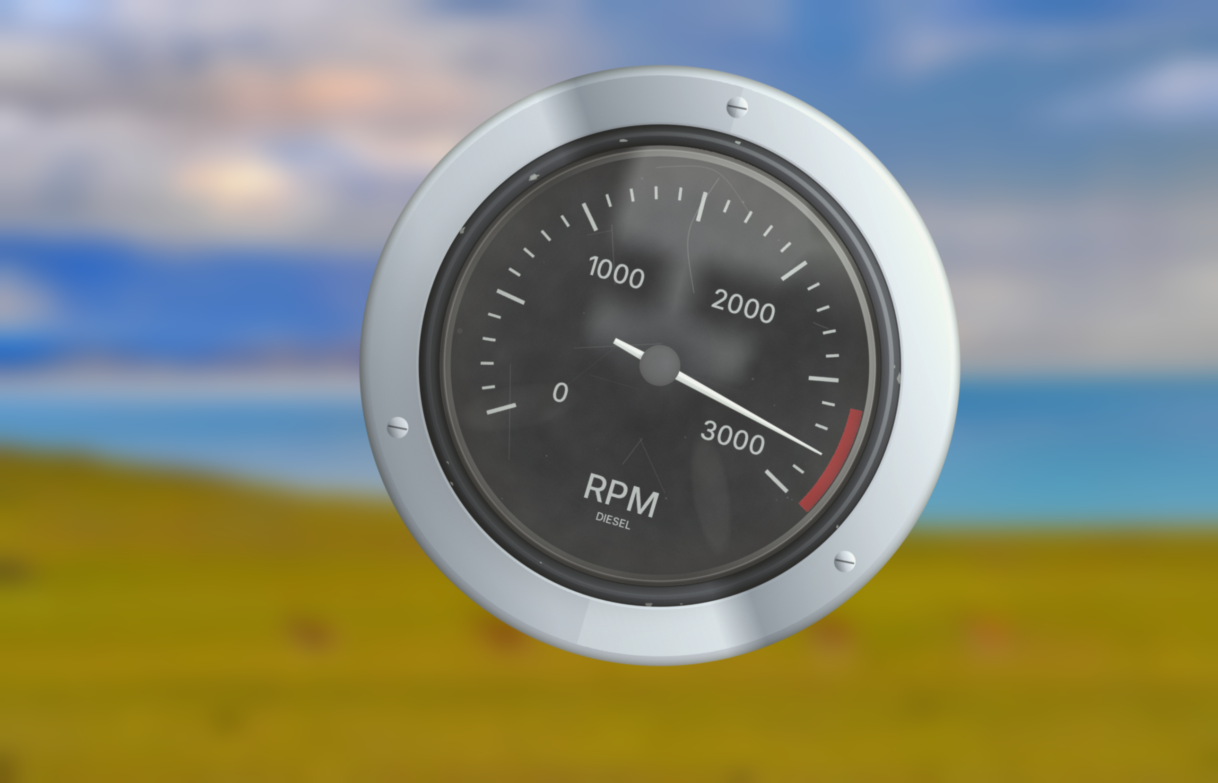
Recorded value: {"value": 2800, "unit": "rpm"}
